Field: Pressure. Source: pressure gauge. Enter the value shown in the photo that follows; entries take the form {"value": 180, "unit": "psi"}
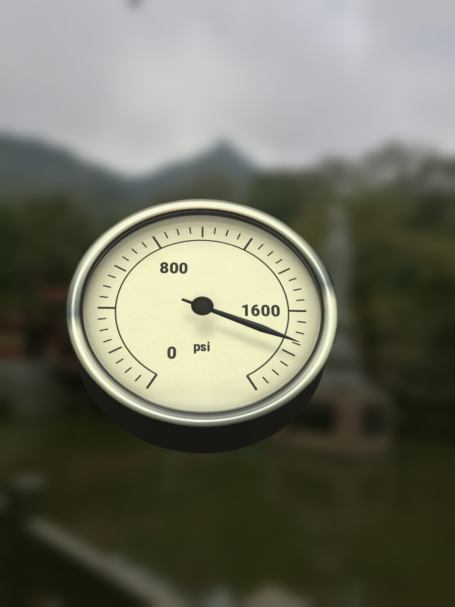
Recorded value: {"value": 1750, "unit": "psi"}
